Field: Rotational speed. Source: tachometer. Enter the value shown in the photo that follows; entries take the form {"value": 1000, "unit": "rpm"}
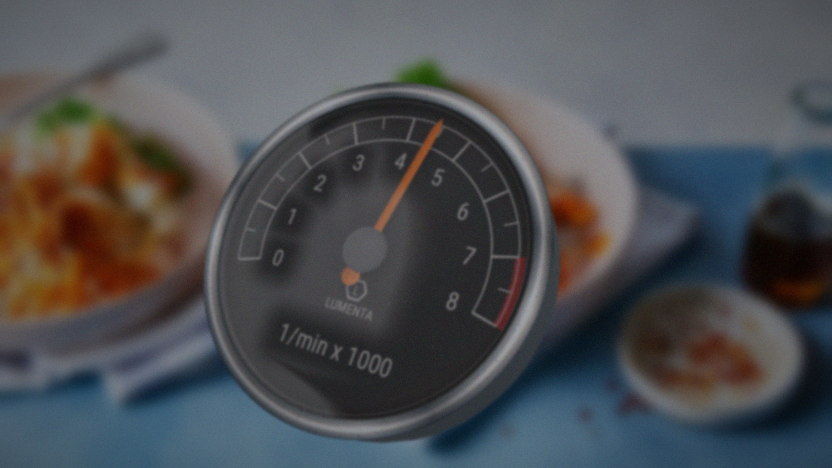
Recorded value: {"value": 4500, "unit": "rpm"}
